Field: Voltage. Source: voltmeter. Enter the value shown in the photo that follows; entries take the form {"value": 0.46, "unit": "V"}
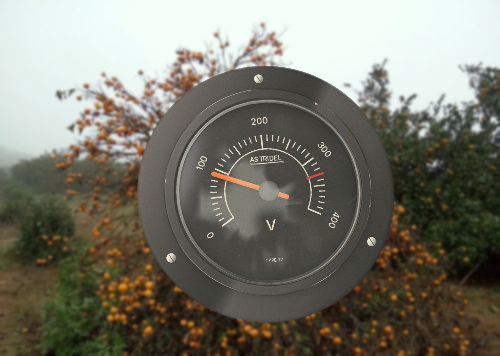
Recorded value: {"value": 90, "unit": "V"}
